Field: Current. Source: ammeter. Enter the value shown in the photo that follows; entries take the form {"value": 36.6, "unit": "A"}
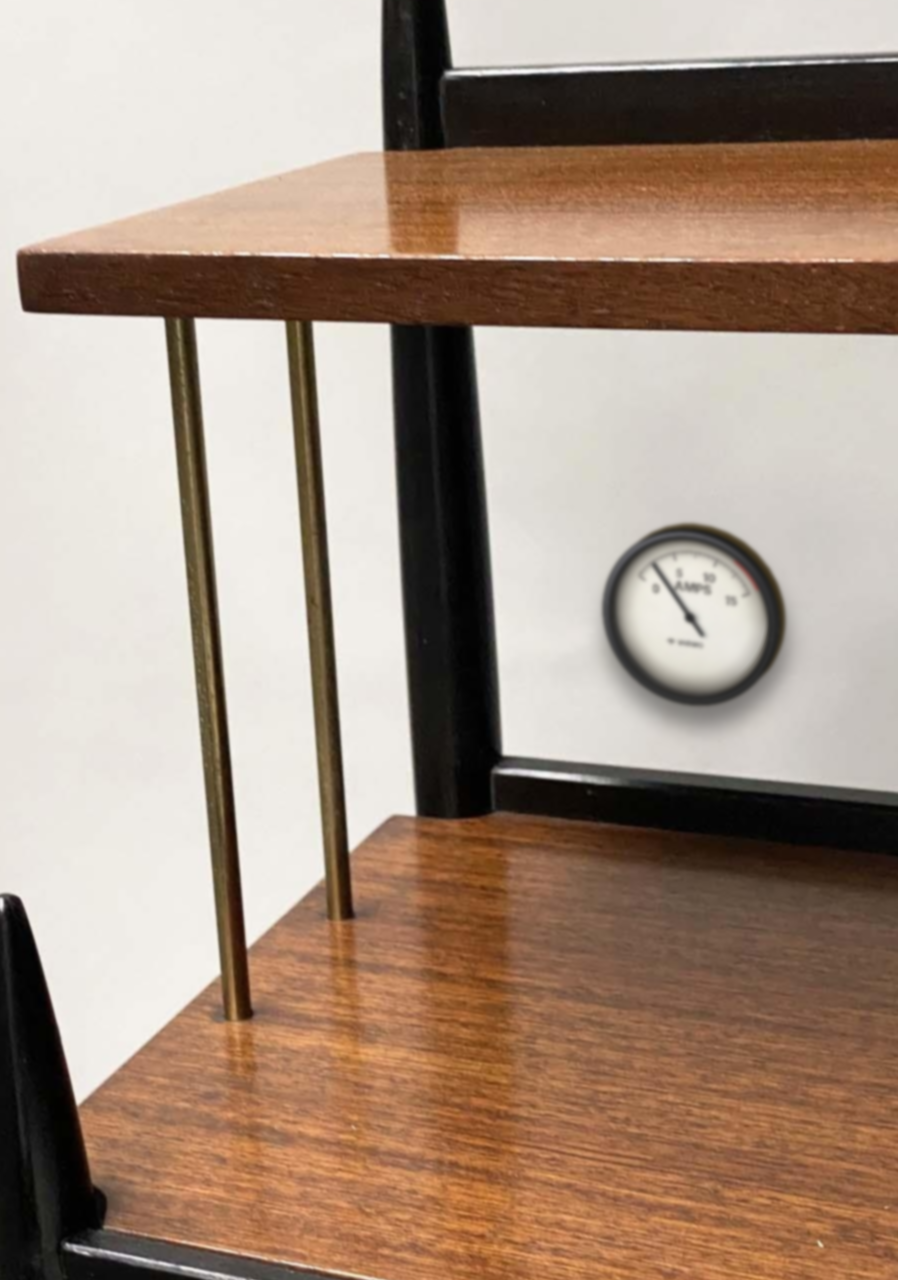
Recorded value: {"value": 2.5, "unit": "A"}
